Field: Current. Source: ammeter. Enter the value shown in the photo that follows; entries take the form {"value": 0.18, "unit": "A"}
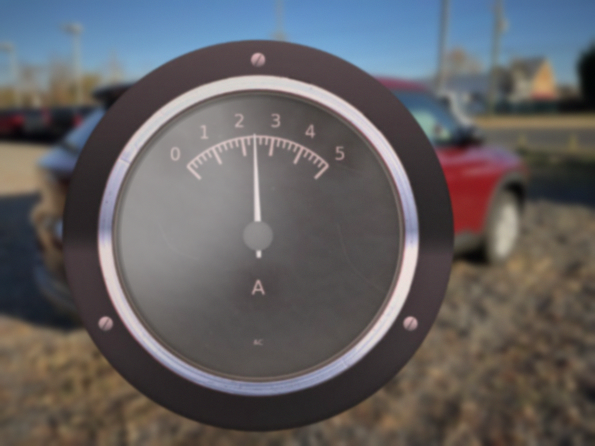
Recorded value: {"value": 2.4, "unit": "A"}
